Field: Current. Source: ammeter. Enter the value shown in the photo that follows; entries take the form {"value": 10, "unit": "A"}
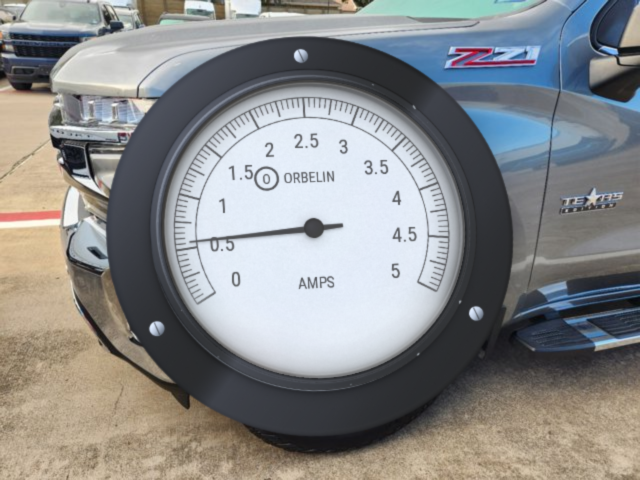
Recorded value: {"value": 0.55, "unit": "A"}
